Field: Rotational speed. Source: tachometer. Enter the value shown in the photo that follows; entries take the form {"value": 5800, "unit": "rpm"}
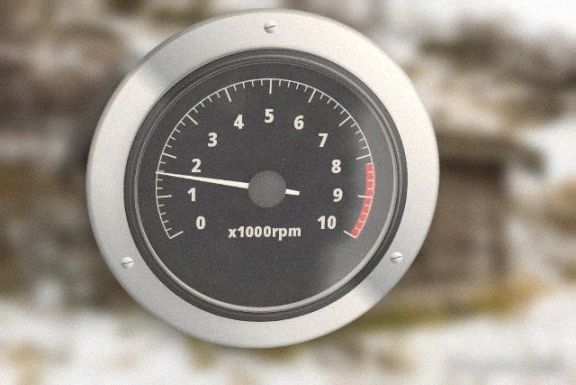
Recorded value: {"value": 1600, "unit": "rpm"}
